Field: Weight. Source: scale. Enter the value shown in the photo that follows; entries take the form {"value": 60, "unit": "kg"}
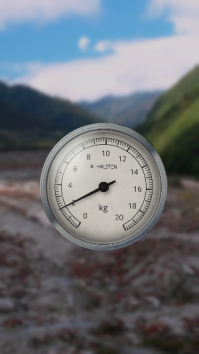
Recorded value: {"value": 2, "unit": "kg"}
